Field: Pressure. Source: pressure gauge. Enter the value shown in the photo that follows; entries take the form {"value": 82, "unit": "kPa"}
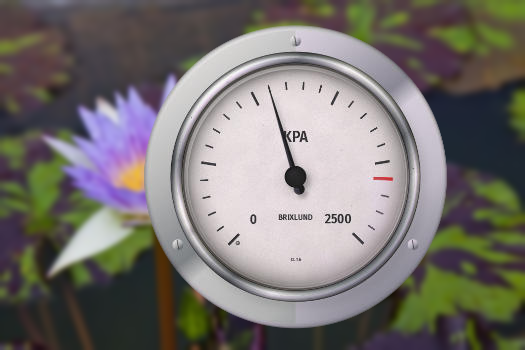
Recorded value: {"value": 1100, "unit": "kPa"}
